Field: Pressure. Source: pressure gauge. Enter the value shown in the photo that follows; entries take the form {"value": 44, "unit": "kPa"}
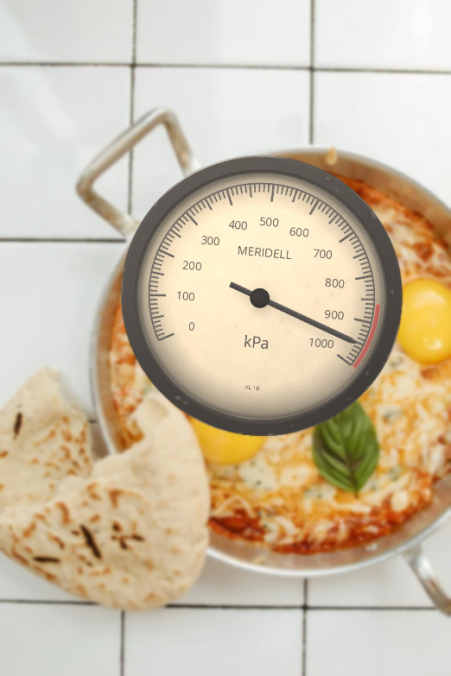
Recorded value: {"value": 950, "unit": "kPa"}
